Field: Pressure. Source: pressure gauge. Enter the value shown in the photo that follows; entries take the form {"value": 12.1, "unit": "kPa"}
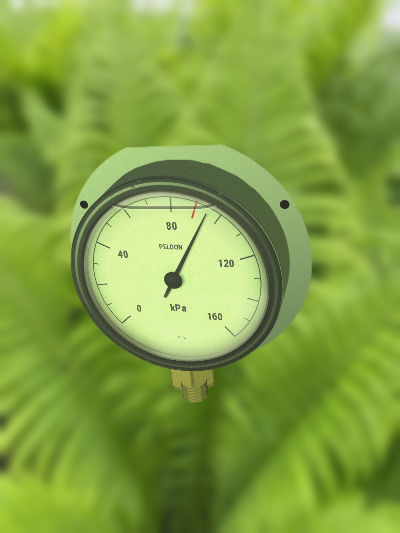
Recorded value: {"value": 95, "unit": "kPa"}
